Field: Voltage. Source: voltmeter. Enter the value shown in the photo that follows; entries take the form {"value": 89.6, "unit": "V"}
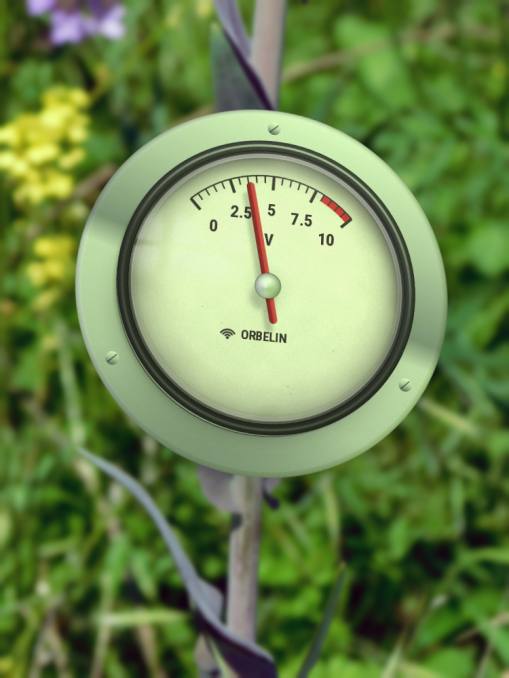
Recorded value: {"value": 3.5, "unit": "V"}
